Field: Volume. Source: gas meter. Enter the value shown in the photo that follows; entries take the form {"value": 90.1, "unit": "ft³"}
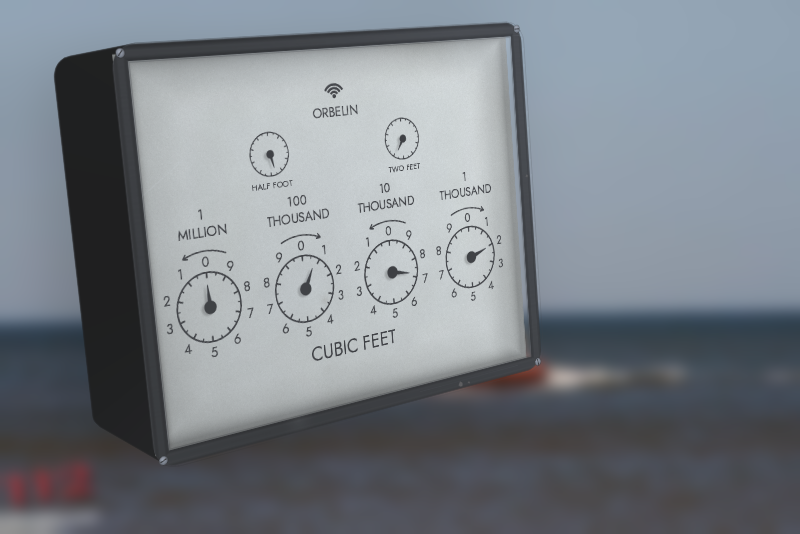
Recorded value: {"value": 7200, "unit": "ft³"}
